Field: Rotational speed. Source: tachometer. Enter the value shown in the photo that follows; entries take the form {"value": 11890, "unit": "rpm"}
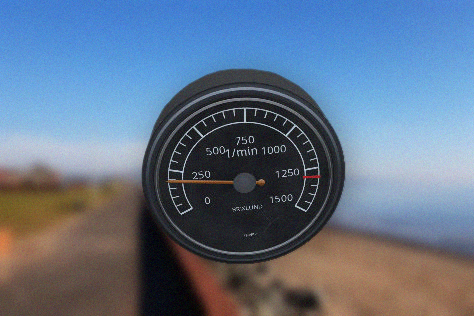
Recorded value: {"value": 200, "unit": "rpm"}
